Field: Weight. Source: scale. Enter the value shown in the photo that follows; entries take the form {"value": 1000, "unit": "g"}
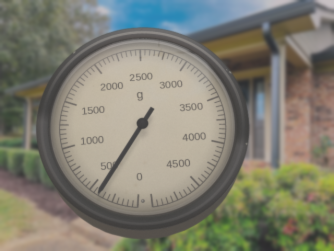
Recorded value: {"value": 400, "unit": "g"}
